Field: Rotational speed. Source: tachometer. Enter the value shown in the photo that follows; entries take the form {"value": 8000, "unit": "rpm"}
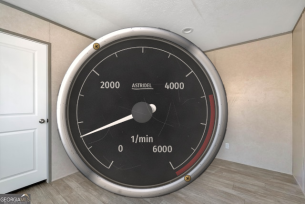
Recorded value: {"value": 750, "unit": "rpm"}
